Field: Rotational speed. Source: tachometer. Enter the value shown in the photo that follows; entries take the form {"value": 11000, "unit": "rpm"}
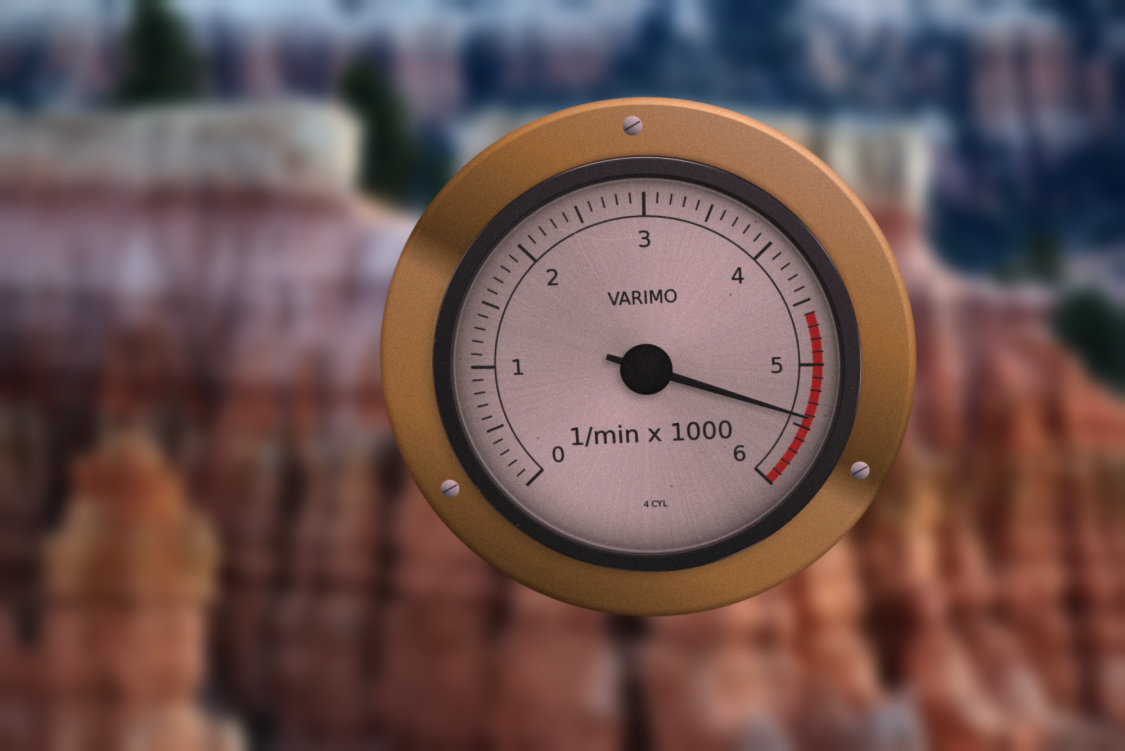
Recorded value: {"value": 5400, "unit": "rpm"}
